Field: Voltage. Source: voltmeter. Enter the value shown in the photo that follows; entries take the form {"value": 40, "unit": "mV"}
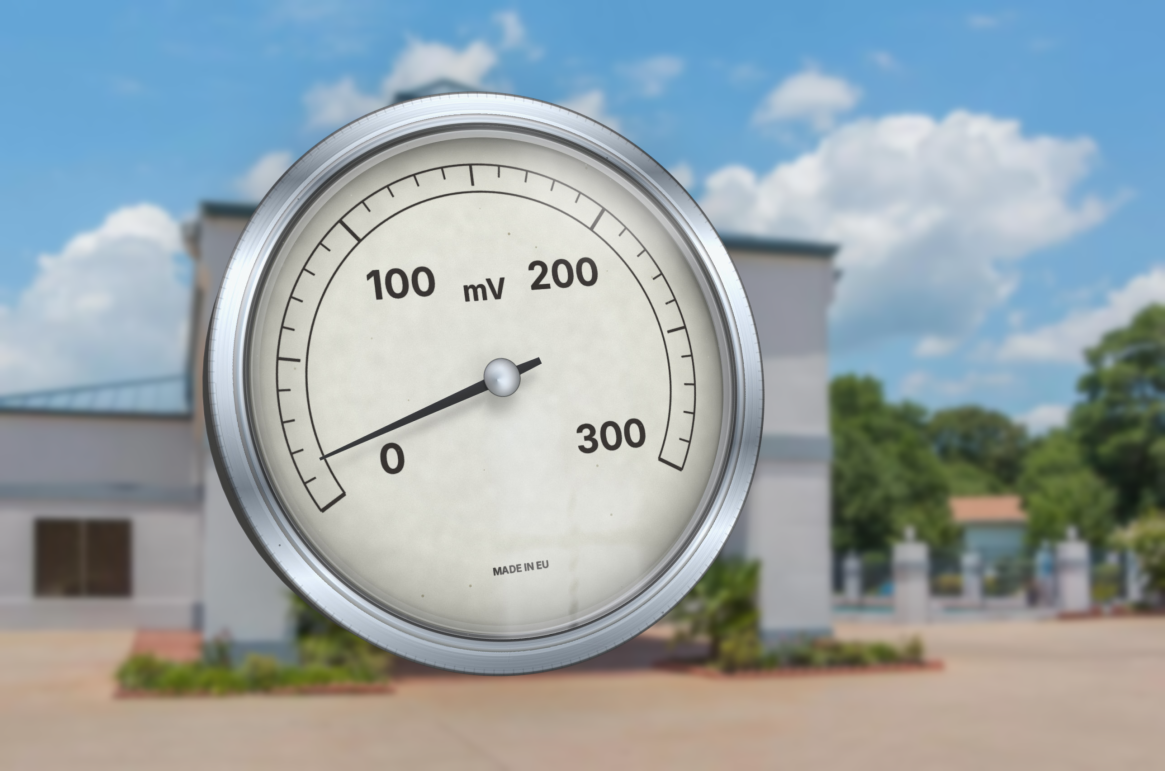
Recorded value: {"value": 15, "unit": "mV"}
